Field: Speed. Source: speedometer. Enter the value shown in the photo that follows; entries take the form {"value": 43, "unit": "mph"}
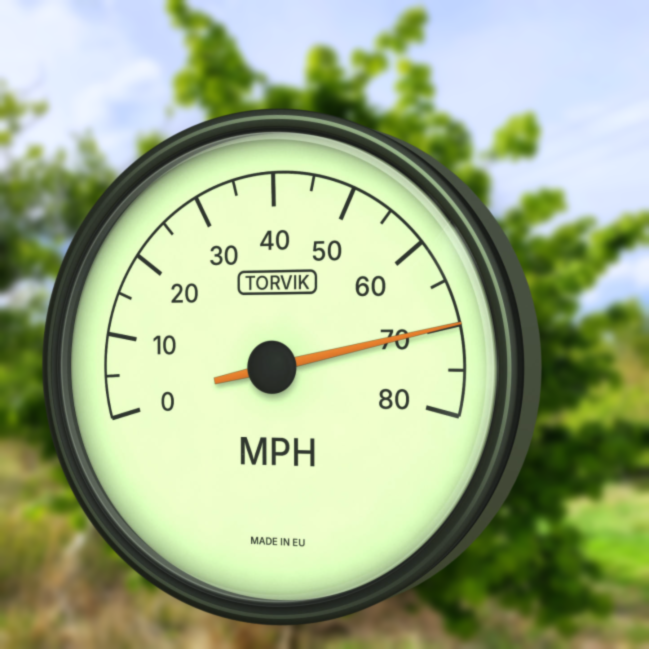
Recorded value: {"value": 70, "unit": "mph"}
